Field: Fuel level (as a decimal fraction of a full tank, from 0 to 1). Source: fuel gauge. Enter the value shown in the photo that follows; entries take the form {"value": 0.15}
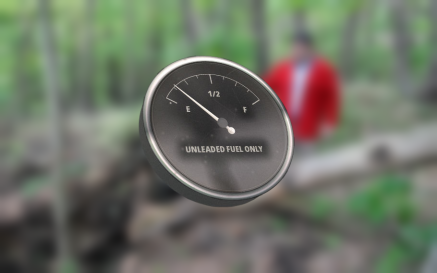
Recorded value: {"value": 0.125}
